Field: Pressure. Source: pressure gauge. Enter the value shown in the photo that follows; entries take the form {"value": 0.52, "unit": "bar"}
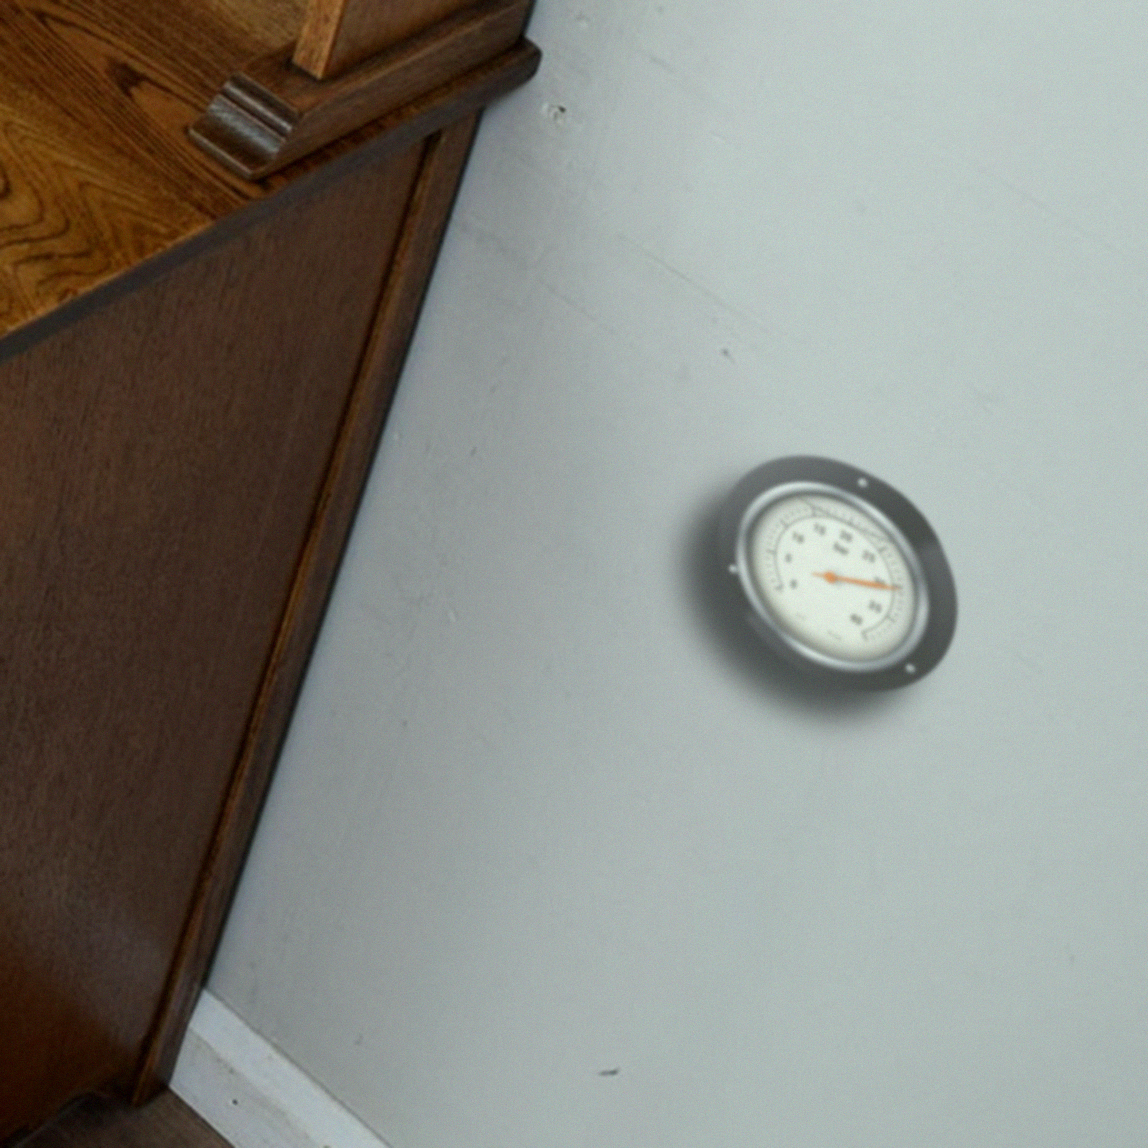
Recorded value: {"value": 30, "unit": "bar"}
